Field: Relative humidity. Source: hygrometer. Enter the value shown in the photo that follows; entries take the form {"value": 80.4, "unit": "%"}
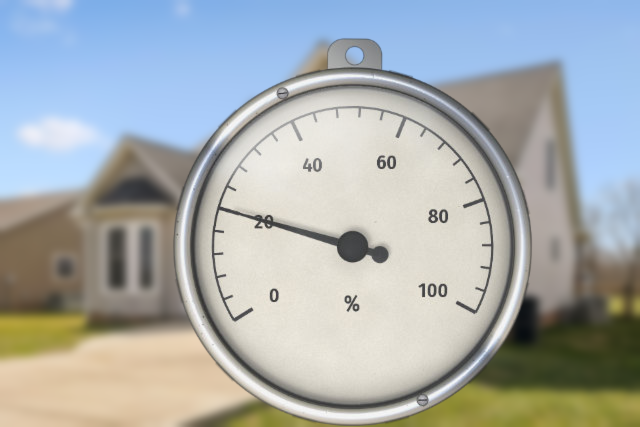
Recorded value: {"value": 20, "unit": "%"}
